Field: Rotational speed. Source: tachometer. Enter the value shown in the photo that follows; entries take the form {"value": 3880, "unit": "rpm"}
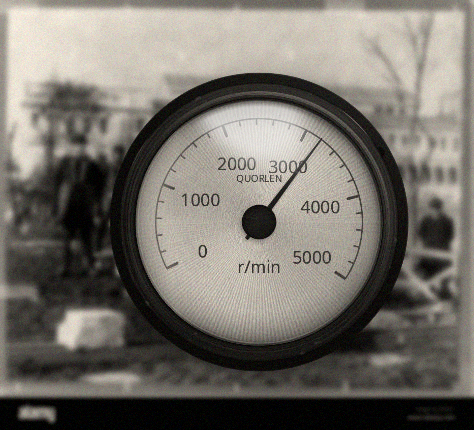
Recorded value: {"value": 3200, "unit": "rpm"}
